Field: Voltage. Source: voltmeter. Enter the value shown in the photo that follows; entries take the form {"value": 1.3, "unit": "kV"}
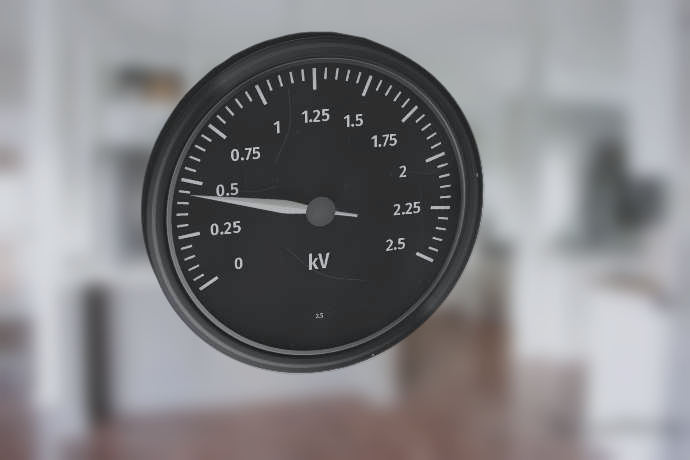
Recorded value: {"value": 0.45, "unit": "kV"}
